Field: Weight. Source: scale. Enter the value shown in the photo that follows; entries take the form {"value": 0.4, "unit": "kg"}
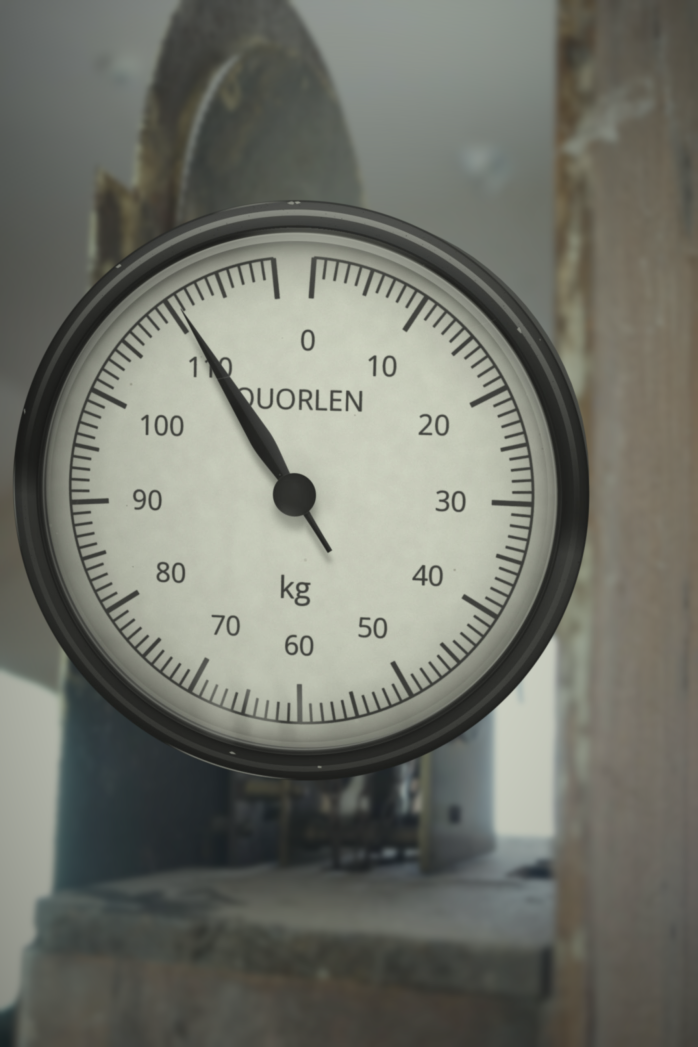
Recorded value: {"value": 111, "unit": "kg"}
